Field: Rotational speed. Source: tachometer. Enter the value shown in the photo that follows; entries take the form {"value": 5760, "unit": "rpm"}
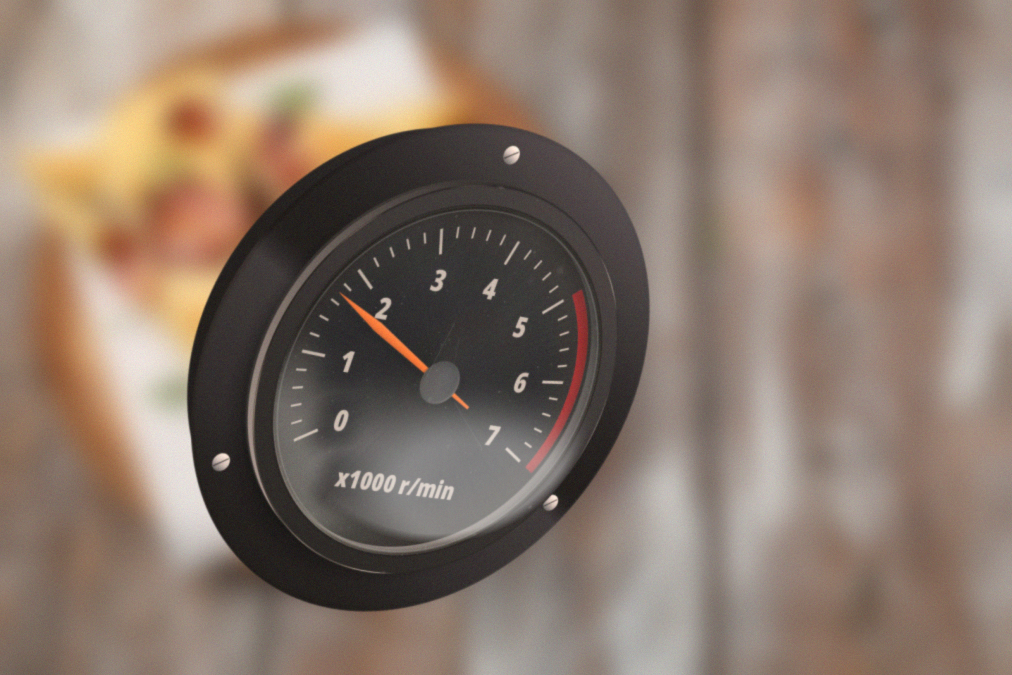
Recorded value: {"value": 1700, "unit": "rpm"}
